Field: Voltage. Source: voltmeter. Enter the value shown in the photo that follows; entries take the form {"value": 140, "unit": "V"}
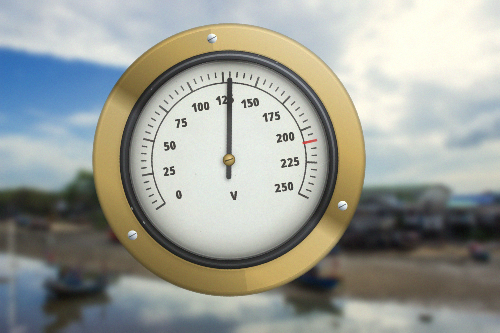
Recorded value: {"value": 130, "unit": "V"}
